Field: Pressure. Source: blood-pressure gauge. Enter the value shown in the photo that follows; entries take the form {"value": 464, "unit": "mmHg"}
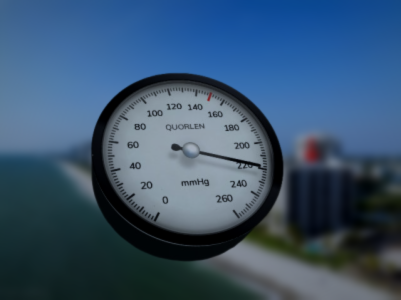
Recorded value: {"value": 220, "unit": "mmHg"}
